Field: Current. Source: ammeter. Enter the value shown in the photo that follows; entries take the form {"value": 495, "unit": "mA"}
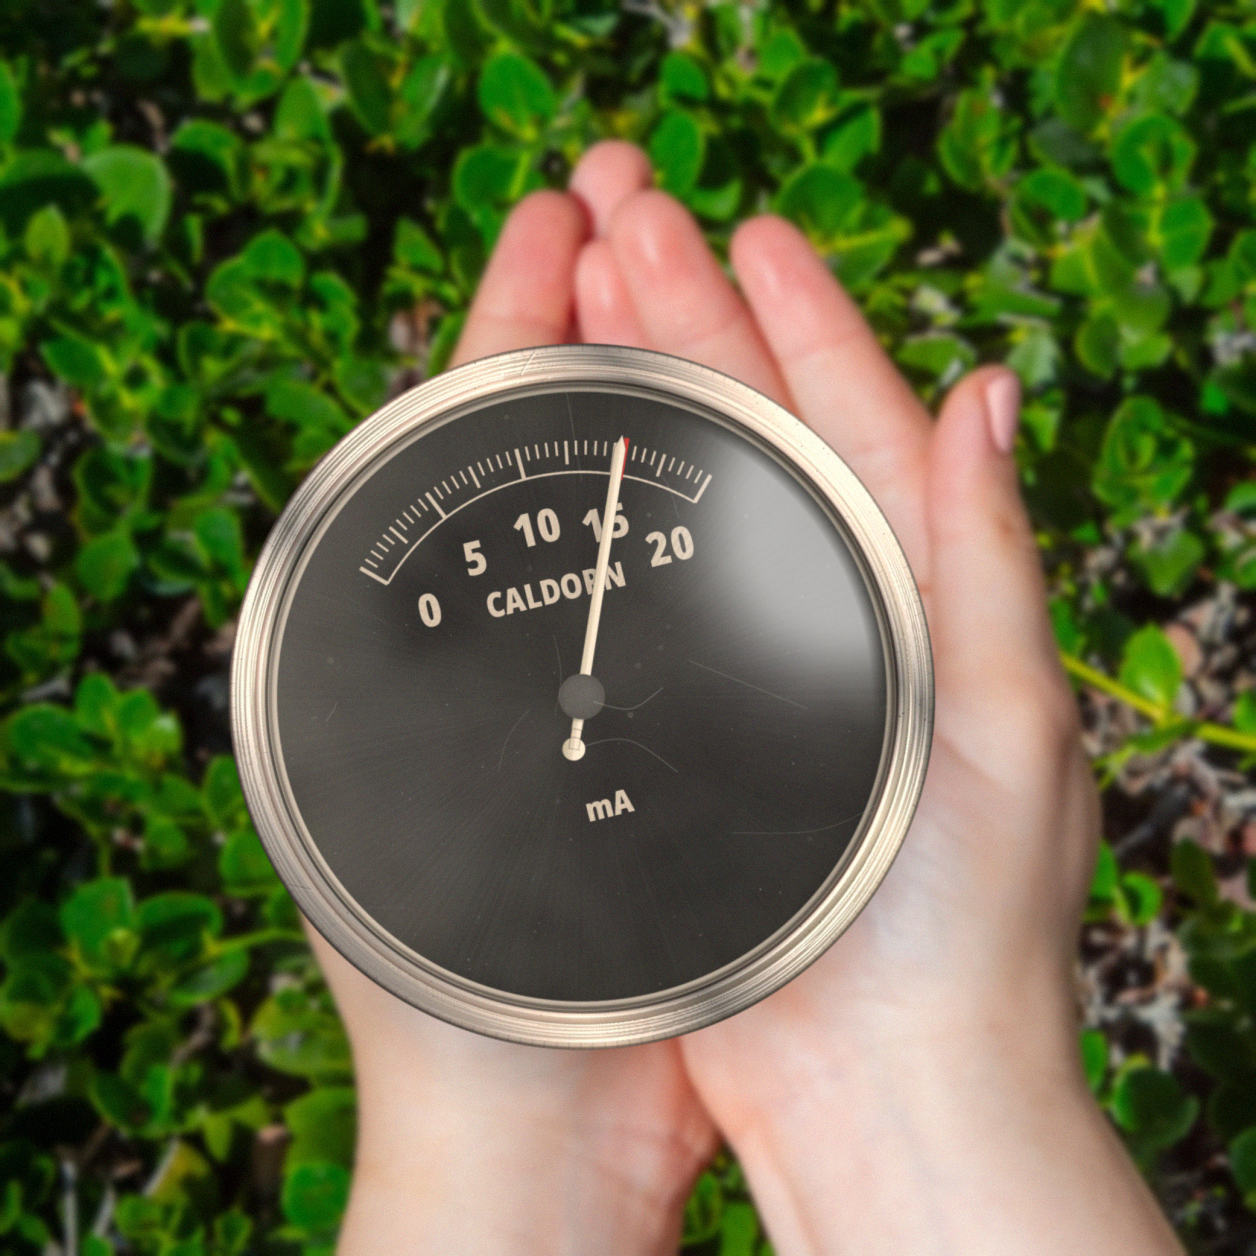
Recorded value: {"value": 15.25, "unit": "mA"}
